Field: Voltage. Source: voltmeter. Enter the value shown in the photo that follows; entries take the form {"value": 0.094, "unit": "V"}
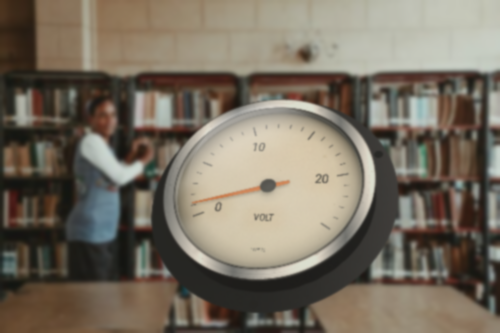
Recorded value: {"value": 1, "unit": "V"}
